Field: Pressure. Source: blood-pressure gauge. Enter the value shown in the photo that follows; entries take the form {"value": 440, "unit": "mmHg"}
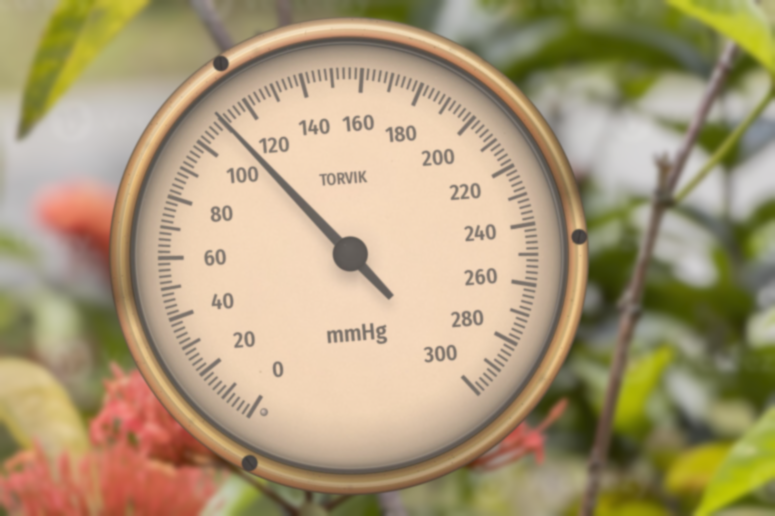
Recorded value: {"value": 110, "unit": "mmHg"}
